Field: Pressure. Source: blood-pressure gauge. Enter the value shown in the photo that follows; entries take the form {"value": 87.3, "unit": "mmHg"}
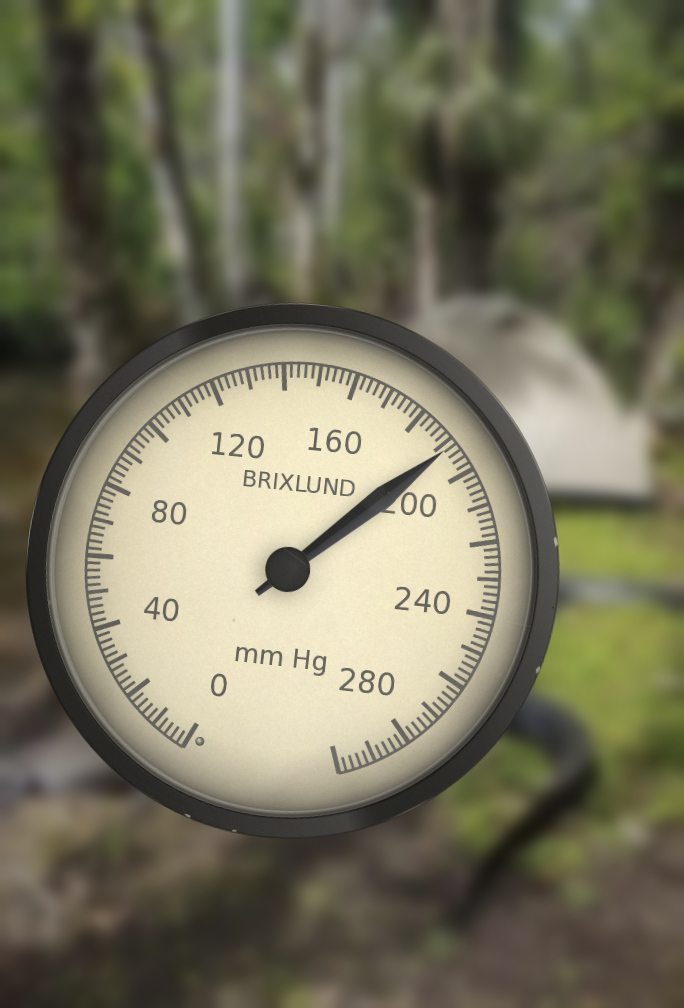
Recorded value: {"value": 192, "unit": "mmHg"}
